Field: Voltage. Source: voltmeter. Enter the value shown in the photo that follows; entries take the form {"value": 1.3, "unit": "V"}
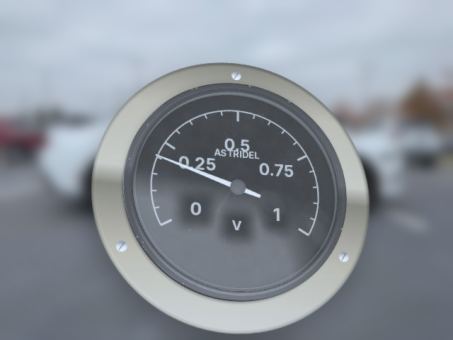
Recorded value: {"value": 0.2, "unit": "V"}
